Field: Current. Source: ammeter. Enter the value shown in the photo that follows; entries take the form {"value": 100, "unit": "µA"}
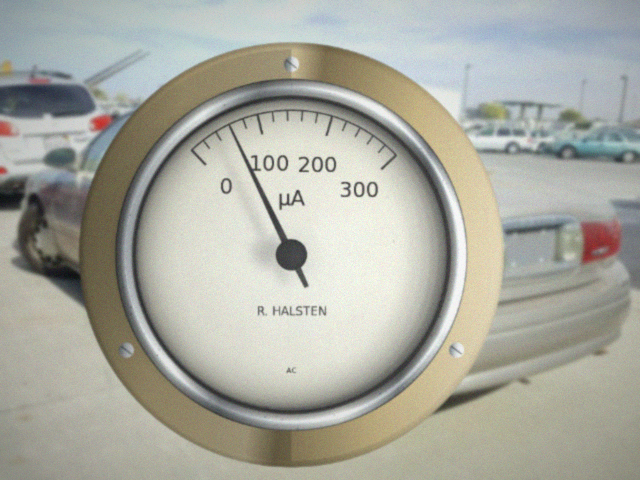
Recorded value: {"value": 60, "unit": "µA"}
